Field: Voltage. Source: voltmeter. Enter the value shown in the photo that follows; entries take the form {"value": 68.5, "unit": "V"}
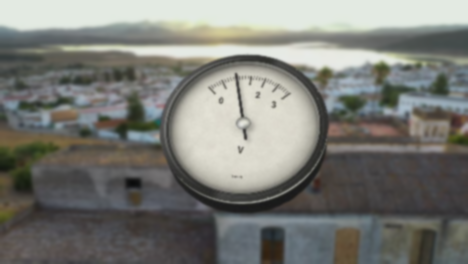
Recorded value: {"value": 1, "unit": "V"}
